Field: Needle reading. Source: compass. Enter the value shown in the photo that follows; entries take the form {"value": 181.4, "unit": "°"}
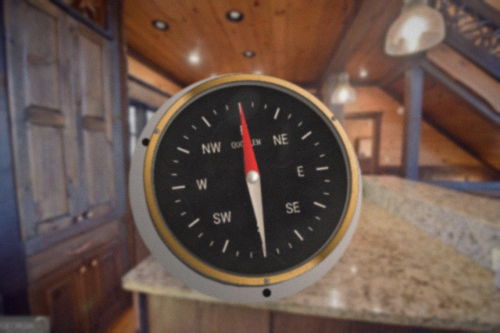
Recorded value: {"value": 0, "unit": "°"}
